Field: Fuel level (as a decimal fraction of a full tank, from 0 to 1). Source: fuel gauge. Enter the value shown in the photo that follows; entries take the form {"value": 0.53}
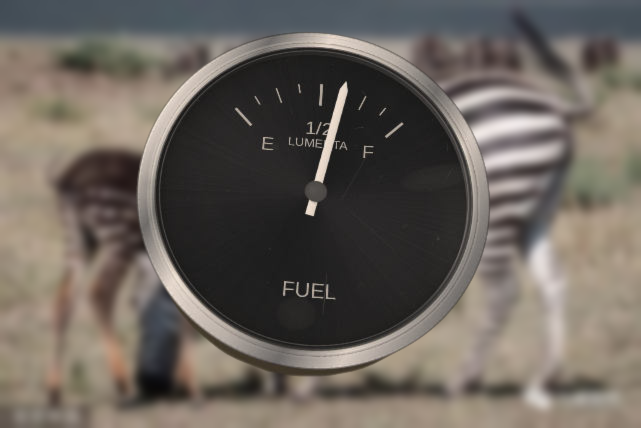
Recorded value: {"value": 0.625}
